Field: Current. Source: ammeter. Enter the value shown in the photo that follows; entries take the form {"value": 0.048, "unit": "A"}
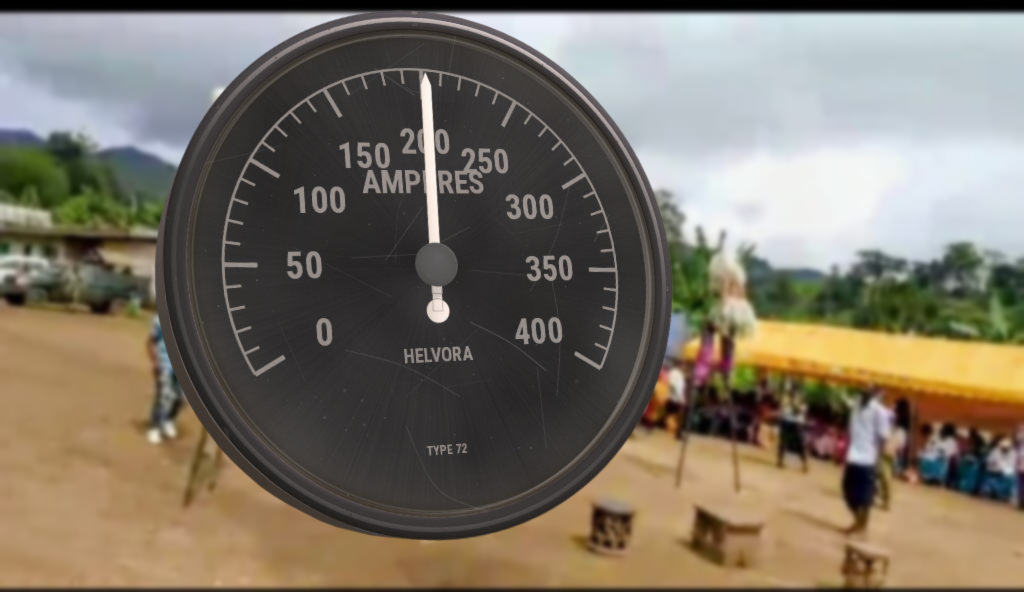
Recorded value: {"value": 200, "unit": "A"}
